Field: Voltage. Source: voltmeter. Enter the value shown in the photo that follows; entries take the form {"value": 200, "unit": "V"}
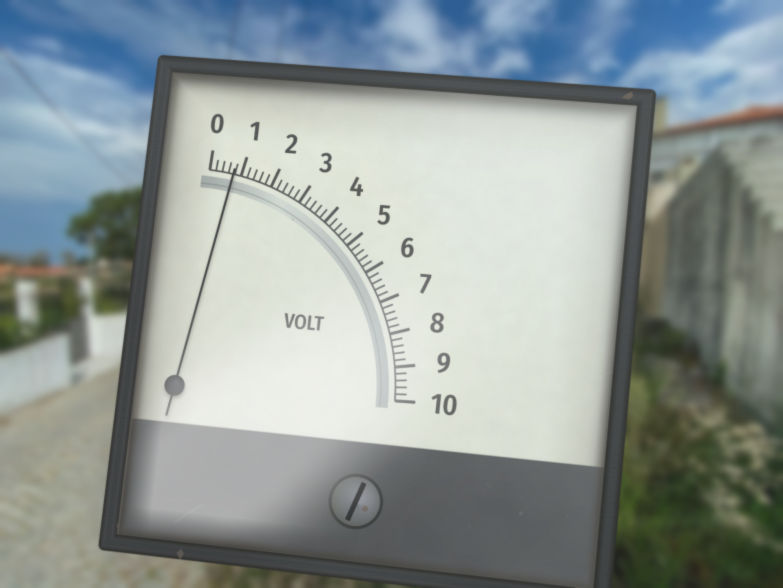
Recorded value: {"value": 0.8, "unit": "V"}
